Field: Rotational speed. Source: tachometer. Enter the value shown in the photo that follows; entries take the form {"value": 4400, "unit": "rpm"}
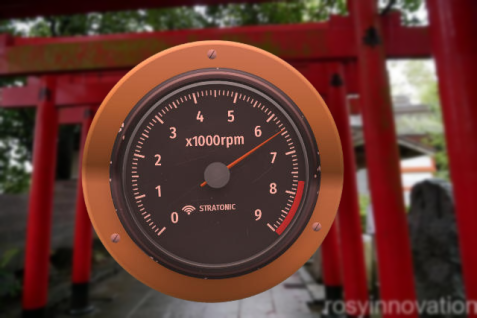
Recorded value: {"value": 6400, "unit": "rpm"}
